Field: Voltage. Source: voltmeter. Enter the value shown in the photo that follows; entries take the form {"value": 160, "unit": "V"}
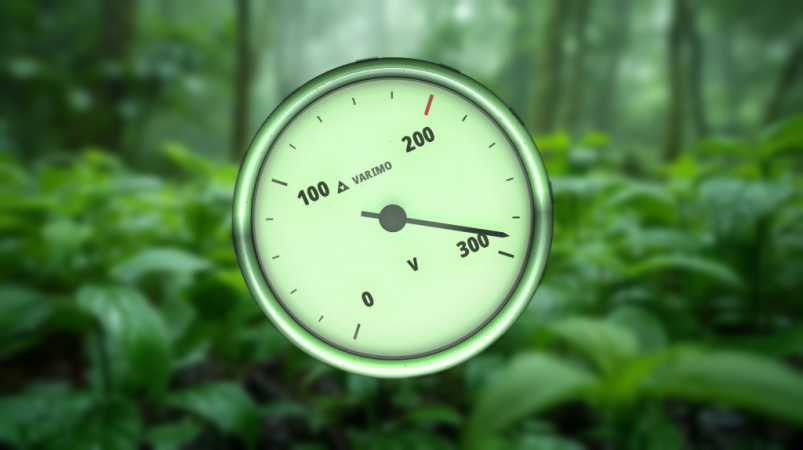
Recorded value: {"value": 290, "unit": "V"}
